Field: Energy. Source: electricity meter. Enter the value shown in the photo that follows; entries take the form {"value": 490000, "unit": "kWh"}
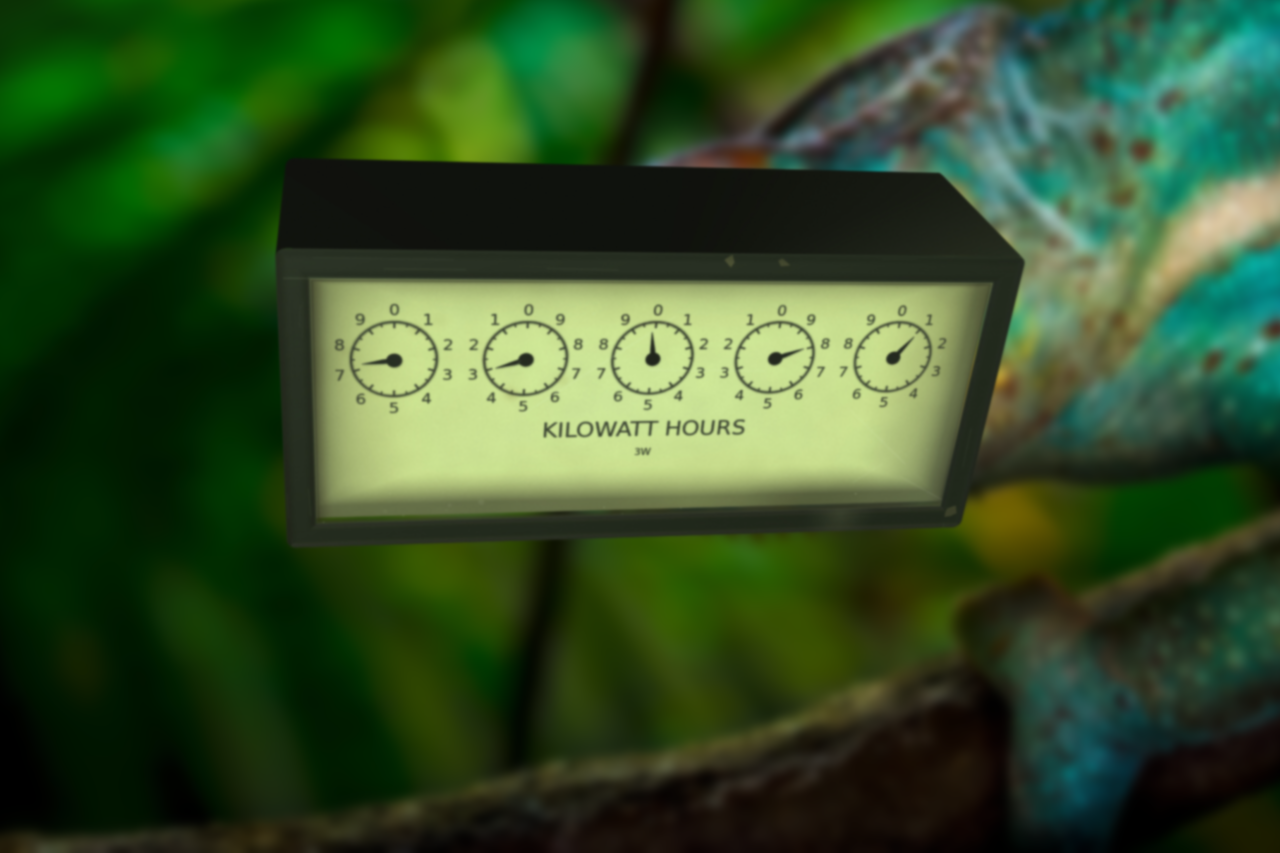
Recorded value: {"value": 72981, "unit": "kWh"}
